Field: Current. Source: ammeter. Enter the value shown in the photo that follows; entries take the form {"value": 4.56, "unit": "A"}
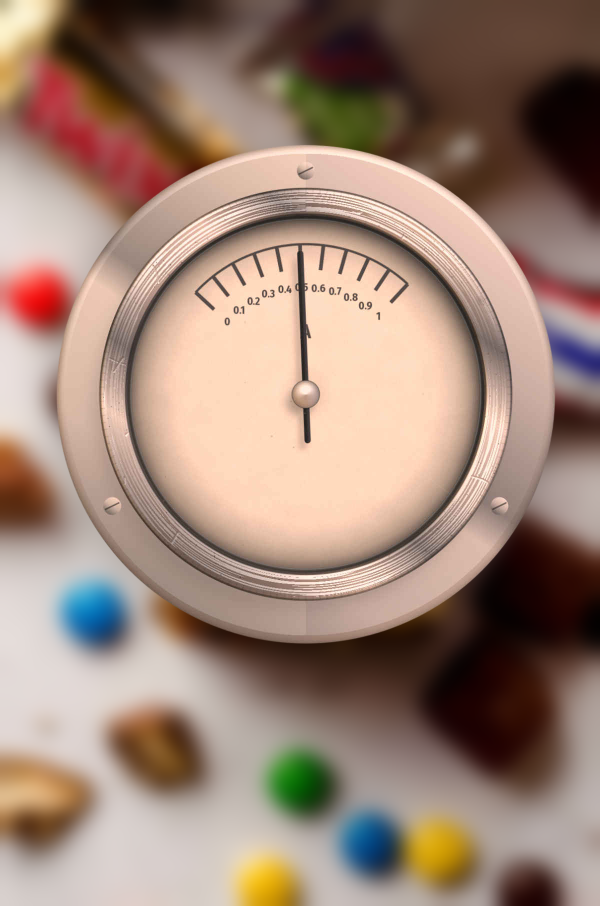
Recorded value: {"value": 0.5, "unit": "A"}
